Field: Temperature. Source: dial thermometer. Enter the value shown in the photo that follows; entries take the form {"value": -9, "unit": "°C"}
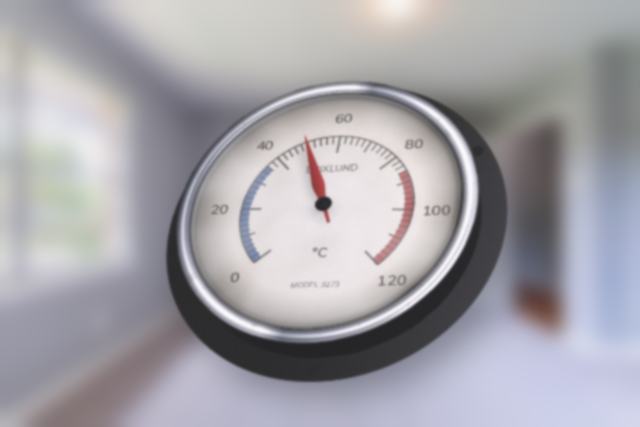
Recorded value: {"value": 50, "unit": "°C"}
